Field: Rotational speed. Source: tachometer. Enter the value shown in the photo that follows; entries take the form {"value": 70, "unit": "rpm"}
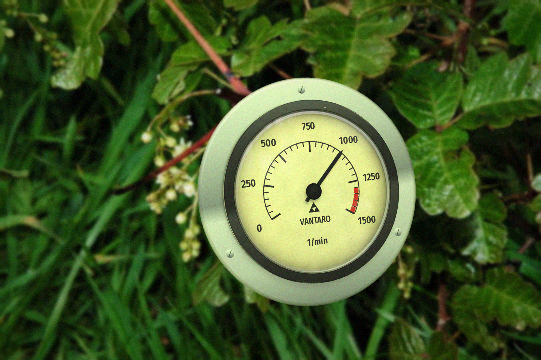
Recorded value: {"value": 1000, "unit": "rpm"}
